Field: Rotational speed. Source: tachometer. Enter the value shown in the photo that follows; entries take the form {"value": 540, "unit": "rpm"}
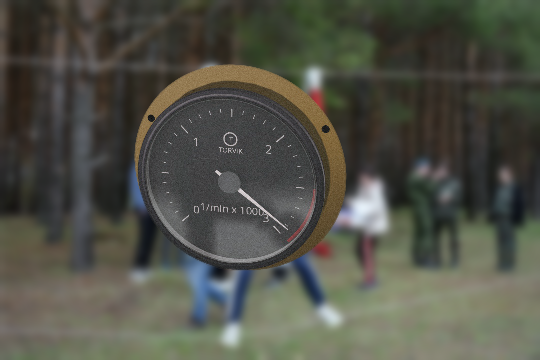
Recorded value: {"value": 2900, "unit": "rpm"}
